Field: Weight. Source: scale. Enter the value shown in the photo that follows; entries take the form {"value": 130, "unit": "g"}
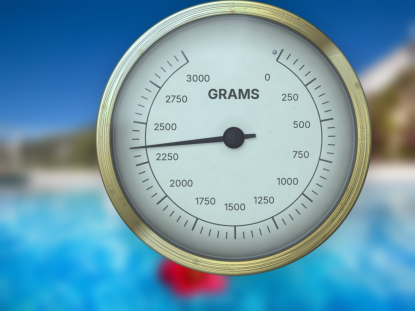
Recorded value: {"value": 2350, "unit": "g"}
